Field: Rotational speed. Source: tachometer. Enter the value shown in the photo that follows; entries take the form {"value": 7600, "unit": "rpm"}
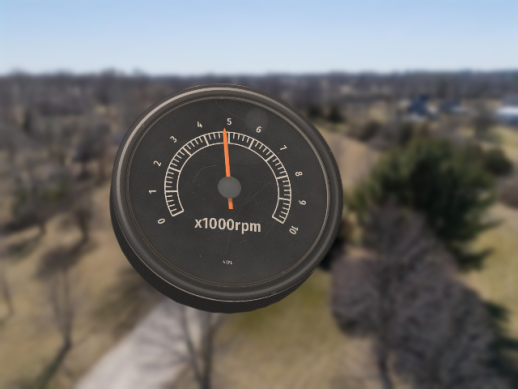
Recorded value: {"value": 4800, "unit": "rpm"}
